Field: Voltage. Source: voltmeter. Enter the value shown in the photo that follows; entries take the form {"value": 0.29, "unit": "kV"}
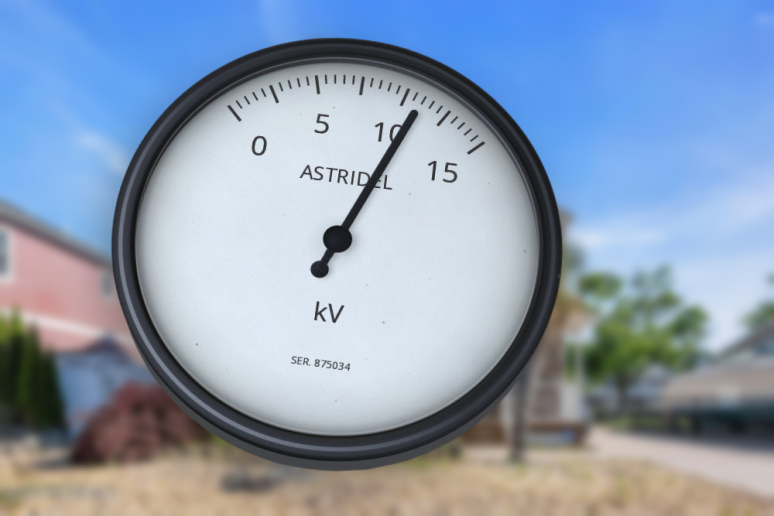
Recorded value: {"value": 11, "unit": "kV"}
